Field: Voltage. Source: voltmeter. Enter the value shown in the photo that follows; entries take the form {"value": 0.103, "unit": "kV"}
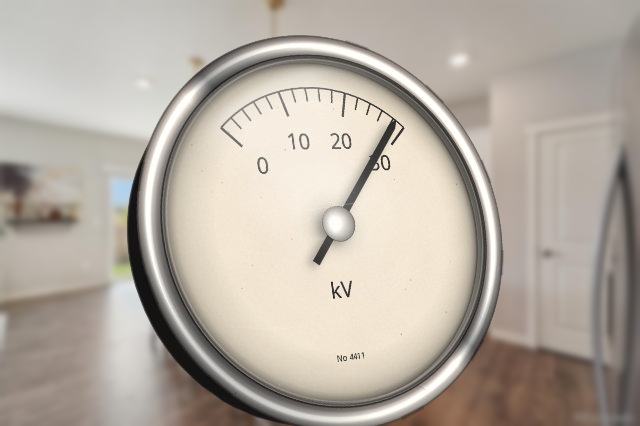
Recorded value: {"value": 28, "unit": "kV"}
